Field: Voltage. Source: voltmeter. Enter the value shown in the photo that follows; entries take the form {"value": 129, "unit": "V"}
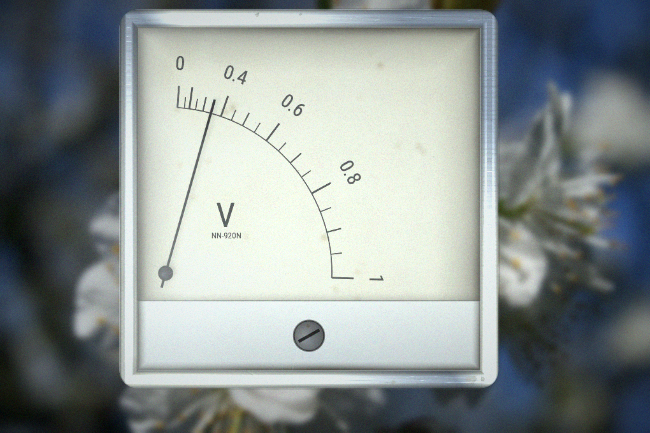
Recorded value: {"value": 0.35, "unit": "V"}
